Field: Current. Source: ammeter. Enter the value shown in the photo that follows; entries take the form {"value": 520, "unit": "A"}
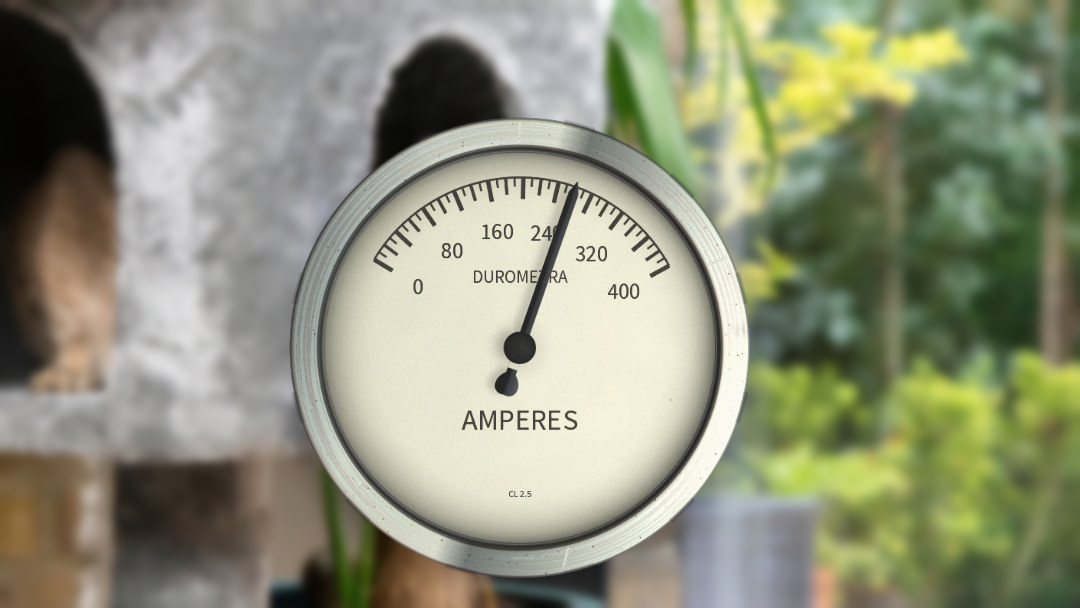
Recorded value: {"value": 260, "unit": "A"}
